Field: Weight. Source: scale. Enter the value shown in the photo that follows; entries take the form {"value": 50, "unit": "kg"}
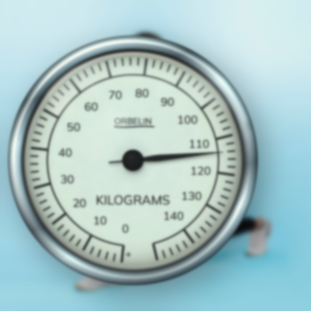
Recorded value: {"value": 114, "unit": "kg"}
